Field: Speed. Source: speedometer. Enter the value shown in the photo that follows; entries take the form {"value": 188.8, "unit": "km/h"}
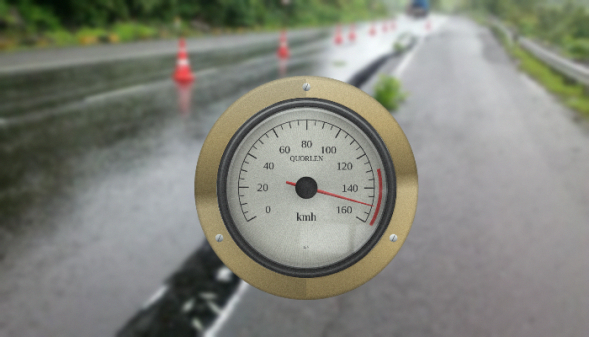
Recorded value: {"value": 150, "unit": "km/h"}
